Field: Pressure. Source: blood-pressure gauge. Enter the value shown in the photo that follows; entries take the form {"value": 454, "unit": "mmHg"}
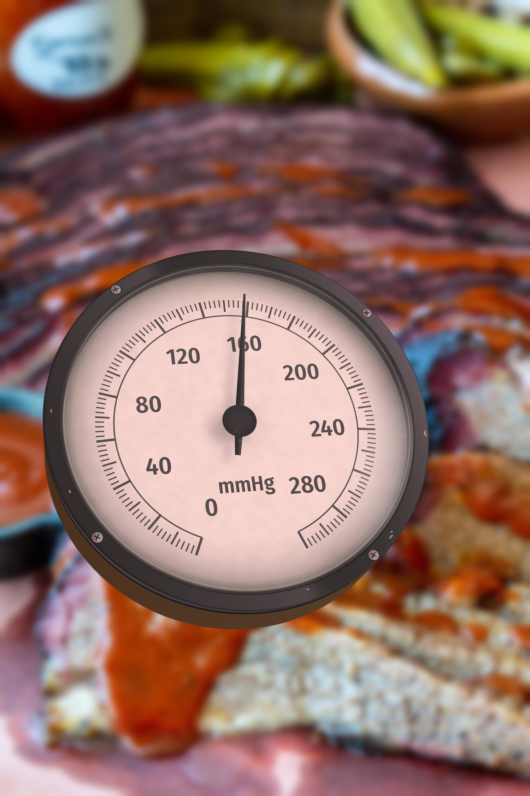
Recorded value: {"value": 158, "unit": "mmHg"}
